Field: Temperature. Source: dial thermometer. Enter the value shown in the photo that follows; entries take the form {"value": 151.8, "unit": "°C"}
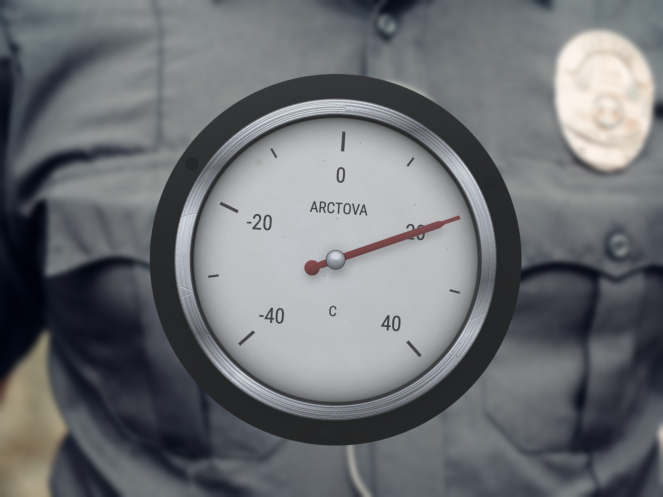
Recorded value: {"value": 20, "unit": "°C"}
